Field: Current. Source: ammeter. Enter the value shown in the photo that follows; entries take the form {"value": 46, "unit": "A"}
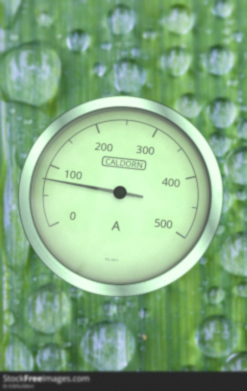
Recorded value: {"value": 75, "unit": "A"}
